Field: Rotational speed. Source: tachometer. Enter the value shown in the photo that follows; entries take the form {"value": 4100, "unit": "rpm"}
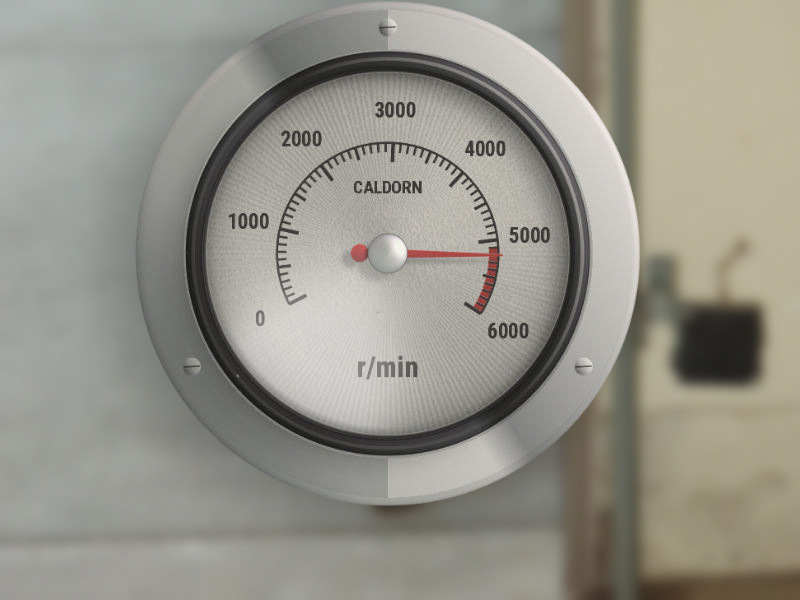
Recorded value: {"value": 5200, "unit": "rpm"}
